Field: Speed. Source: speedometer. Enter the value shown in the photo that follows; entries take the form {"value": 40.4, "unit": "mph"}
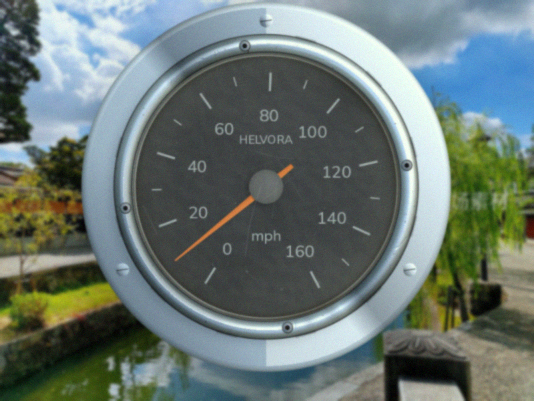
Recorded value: {"value": 10, "unit": "mph"}
